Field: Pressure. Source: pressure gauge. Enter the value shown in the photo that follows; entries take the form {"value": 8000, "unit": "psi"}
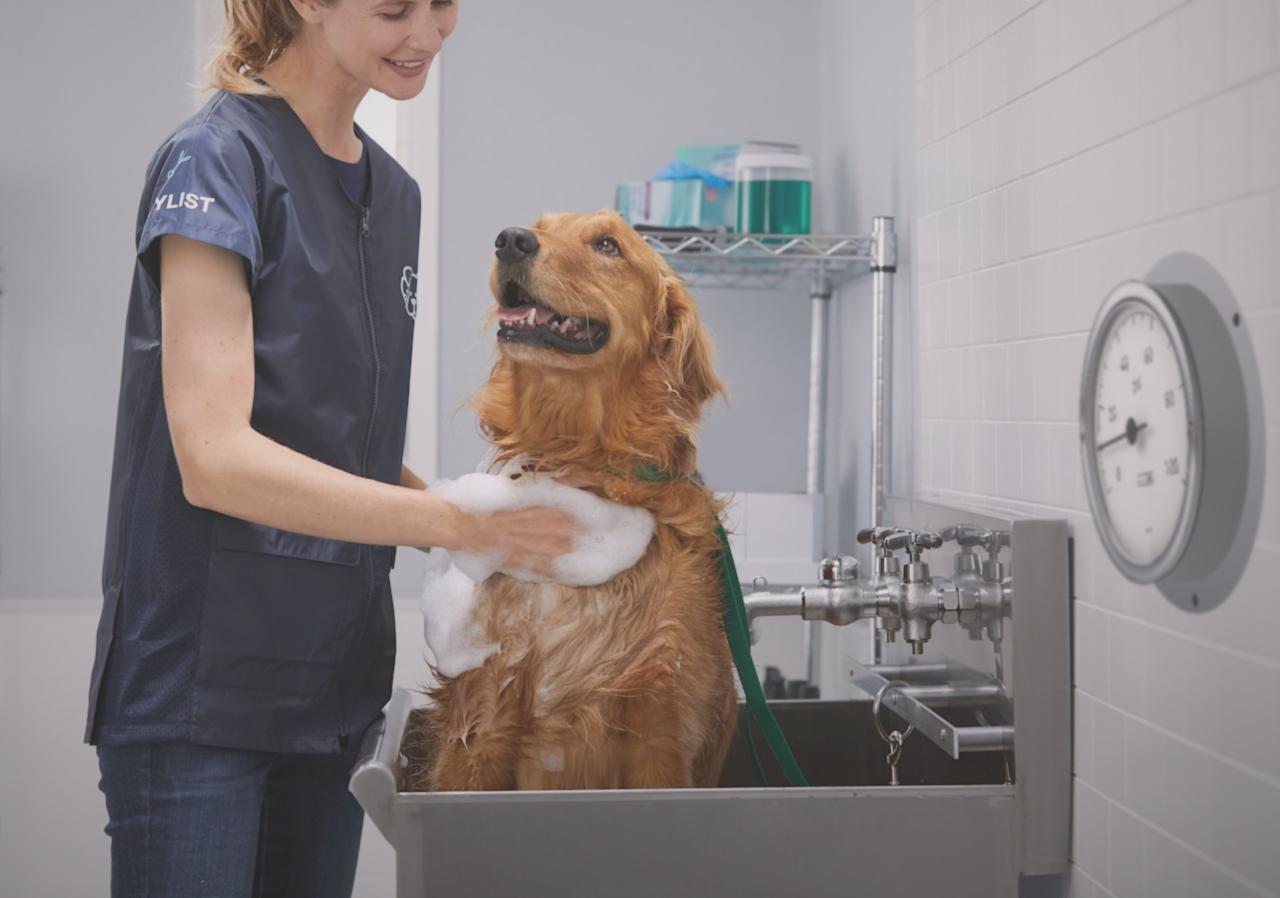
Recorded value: {"value": 10, "unit": "psi"}
